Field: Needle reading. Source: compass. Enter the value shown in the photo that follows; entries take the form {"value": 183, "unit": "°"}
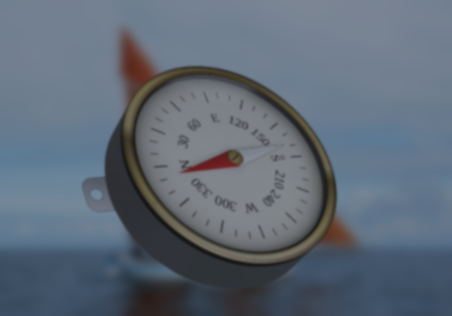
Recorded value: {"value": 350, "unit": "°"}
